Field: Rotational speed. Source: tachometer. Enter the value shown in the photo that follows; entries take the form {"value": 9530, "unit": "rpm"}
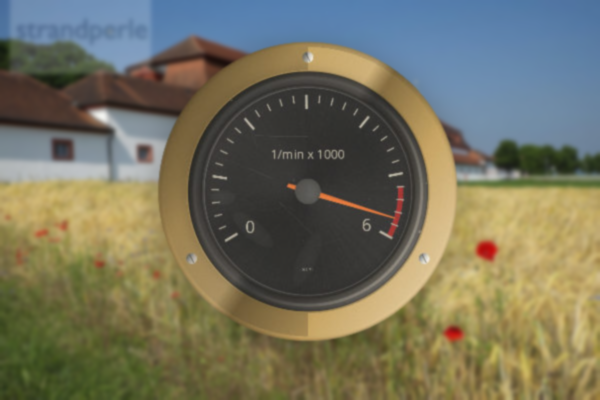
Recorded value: {"value": 5700, "unit": "rpm"}
